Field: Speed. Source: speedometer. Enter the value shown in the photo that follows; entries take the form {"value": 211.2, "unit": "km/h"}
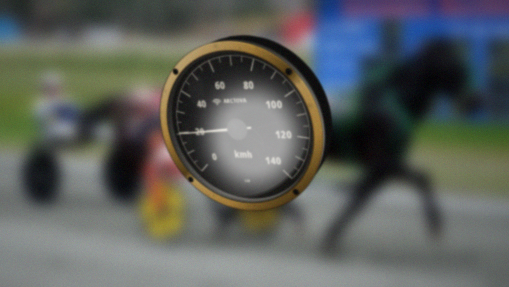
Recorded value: {"value": 20, "unit": "km/h"}
